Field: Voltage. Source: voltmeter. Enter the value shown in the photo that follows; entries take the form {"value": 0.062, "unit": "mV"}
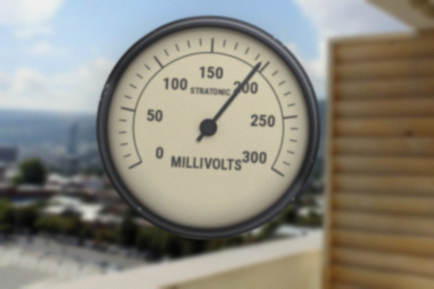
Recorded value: {"value": 195, "unit": "mV"}
